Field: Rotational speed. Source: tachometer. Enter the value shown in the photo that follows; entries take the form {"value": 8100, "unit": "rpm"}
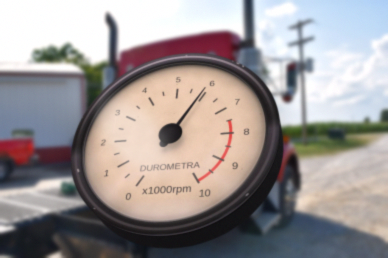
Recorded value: {"value": 6000, "unit": "rpm"}
